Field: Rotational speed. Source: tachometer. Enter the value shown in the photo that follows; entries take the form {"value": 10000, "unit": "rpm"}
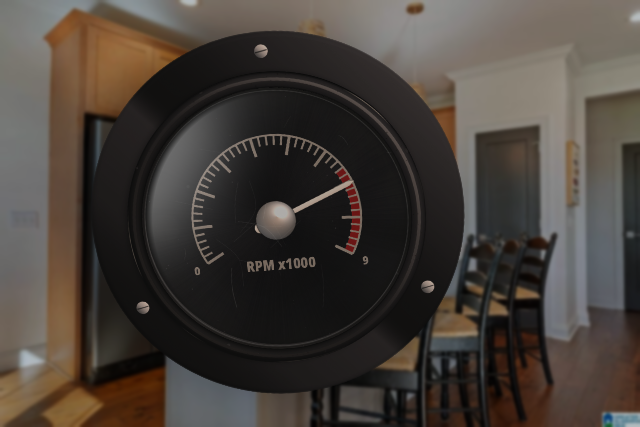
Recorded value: {"value": 7000, "unit": "rpm"}
